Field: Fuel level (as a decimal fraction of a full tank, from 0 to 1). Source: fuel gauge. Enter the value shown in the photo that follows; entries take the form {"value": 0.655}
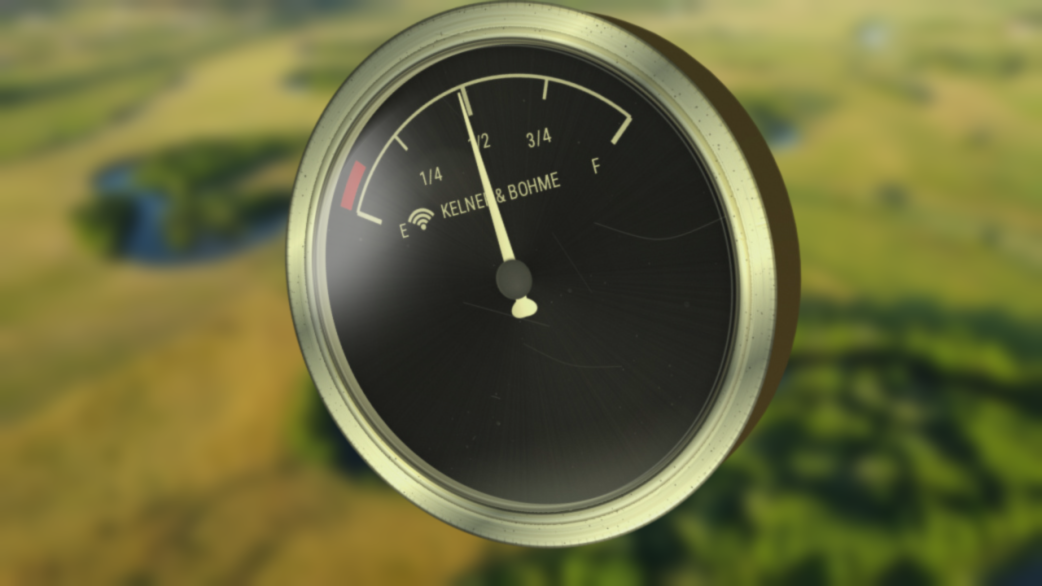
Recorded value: {"value": 0.5}
